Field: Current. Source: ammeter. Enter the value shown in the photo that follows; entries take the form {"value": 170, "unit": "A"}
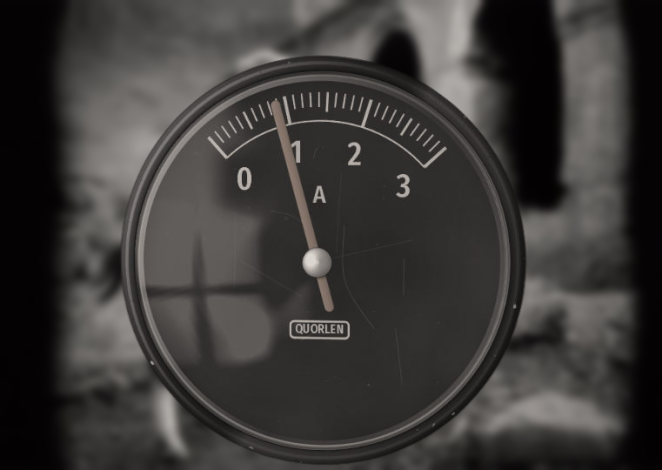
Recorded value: {"value": 0.9, "unit": "A"}
